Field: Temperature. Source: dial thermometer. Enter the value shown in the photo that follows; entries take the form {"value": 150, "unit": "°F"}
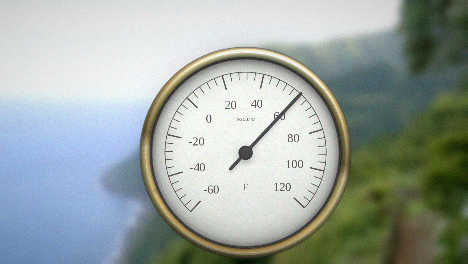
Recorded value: {"value": 60, "unit": "°F"}
